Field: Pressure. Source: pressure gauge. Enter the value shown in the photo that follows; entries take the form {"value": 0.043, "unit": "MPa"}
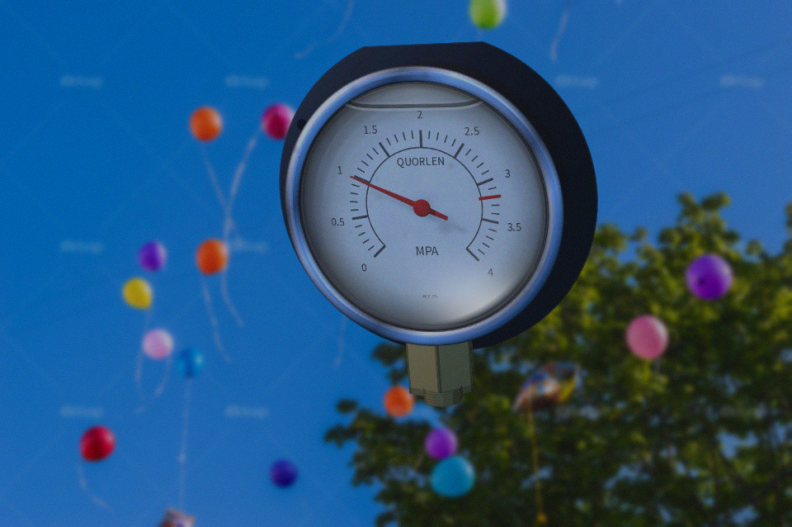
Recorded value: {"value": 1, "unit": "MPa"}
